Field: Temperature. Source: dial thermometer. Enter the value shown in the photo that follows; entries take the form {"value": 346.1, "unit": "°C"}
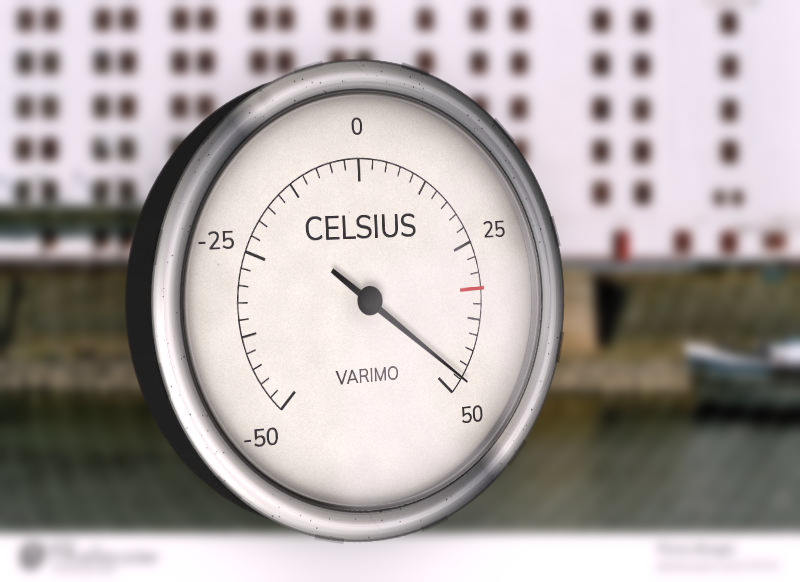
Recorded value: {"value": 47.5, "unit": "°C"}
